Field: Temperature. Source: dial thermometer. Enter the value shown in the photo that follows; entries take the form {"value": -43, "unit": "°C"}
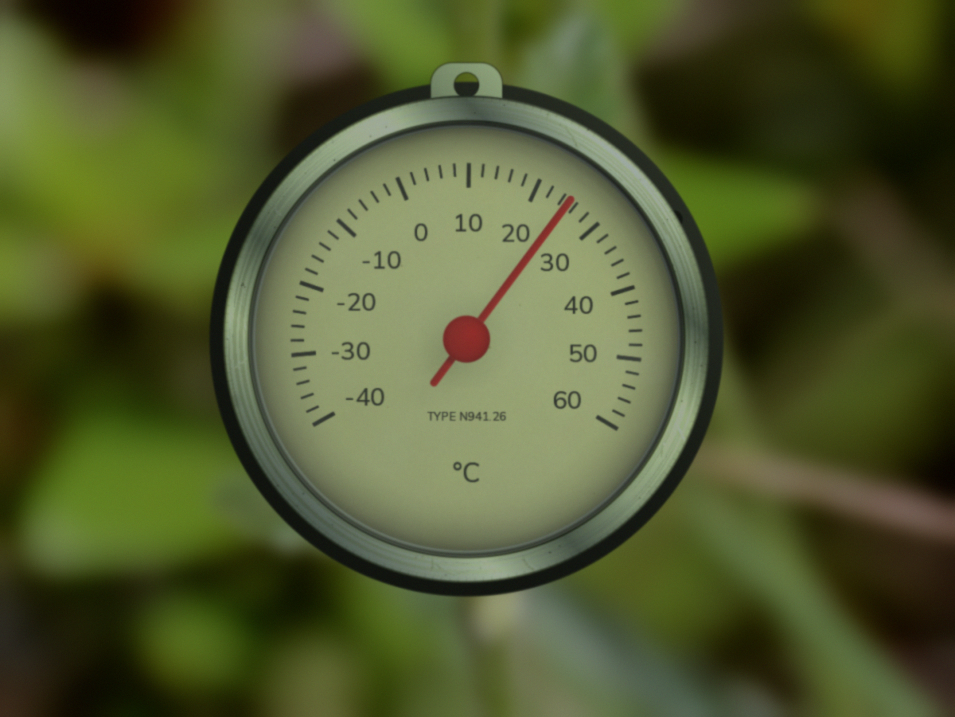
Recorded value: {"value": 25, "unit": "°C"}
